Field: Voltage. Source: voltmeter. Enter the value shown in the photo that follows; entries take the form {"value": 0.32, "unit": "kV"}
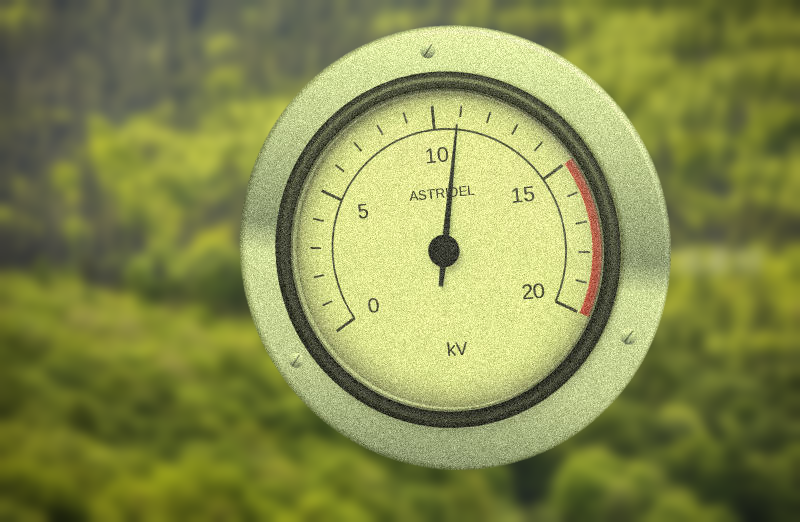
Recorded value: {"value": 11, "unit": "kV"}
